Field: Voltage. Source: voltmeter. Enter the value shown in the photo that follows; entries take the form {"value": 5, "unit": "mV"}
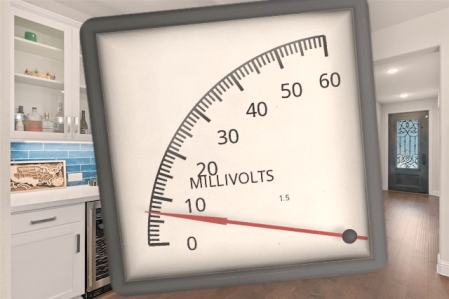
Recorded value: {"value": 7, "unit": "mV"}
